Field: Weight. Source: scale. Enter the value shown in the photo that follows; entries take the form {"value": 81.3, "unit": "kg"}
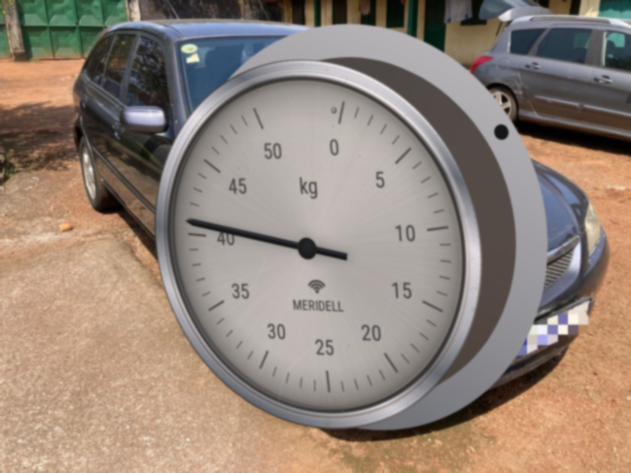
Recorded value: {"value": 41, "unit": "kg"}
